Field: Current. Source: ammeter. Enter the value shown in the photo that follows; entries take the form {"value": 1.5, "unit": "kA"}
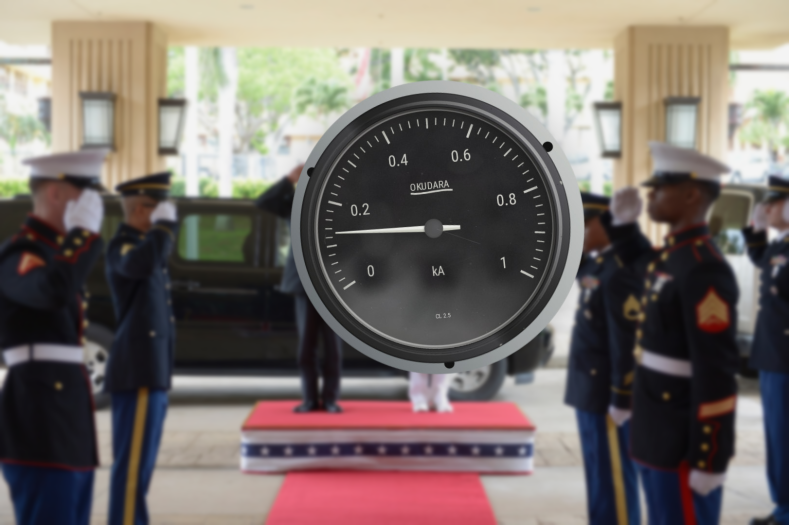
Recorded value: {"value": 0.13, "unit": "kA"}
